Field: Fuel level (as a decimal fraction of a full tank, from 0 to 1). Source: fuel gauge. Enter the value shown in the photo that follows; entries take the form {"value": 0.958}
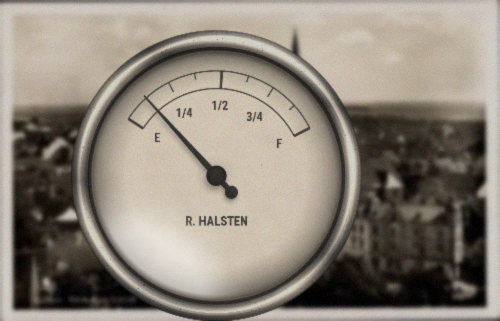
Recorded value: {"value": 0.125}
